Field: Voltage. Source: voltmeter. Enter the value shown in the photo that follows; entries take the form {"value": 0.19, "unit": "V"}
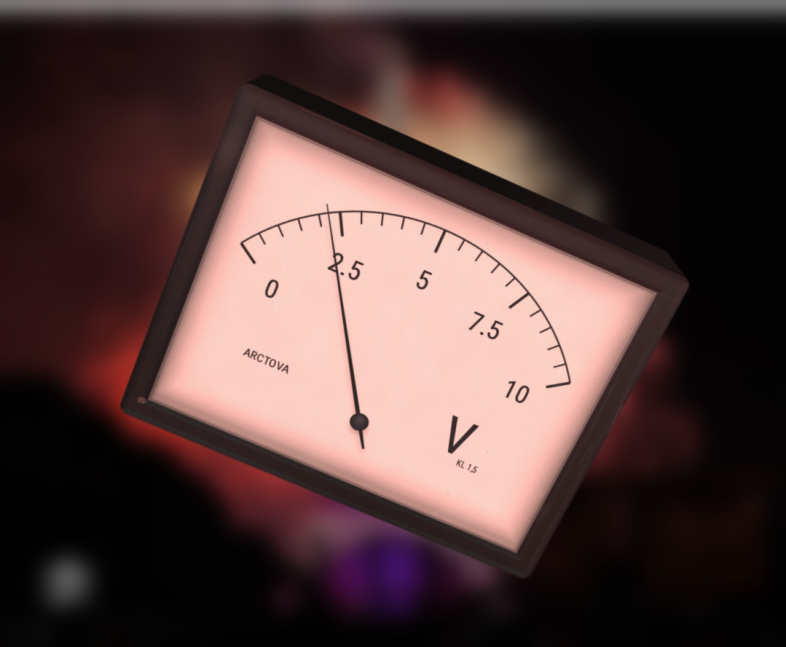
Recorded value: {"value": 2.25, "unit": "V"}
